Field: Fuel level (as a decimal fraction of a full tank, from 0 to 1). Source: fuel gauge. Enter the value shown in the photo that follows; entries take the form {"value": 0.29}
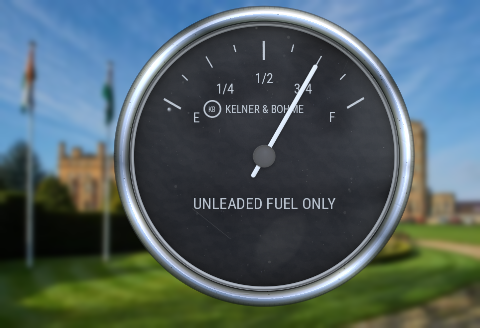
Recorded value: {"value": 0.75}
